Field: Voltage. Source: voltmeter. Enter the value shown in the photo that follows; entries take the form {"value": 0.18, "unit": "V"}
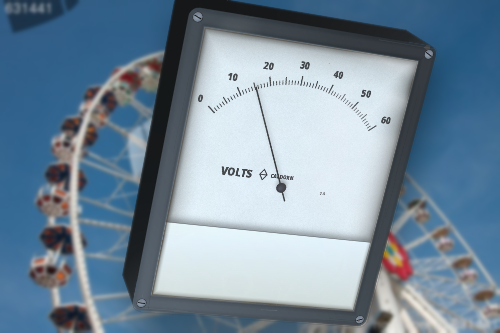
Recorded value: {"value": 15, "unit": "V"}
